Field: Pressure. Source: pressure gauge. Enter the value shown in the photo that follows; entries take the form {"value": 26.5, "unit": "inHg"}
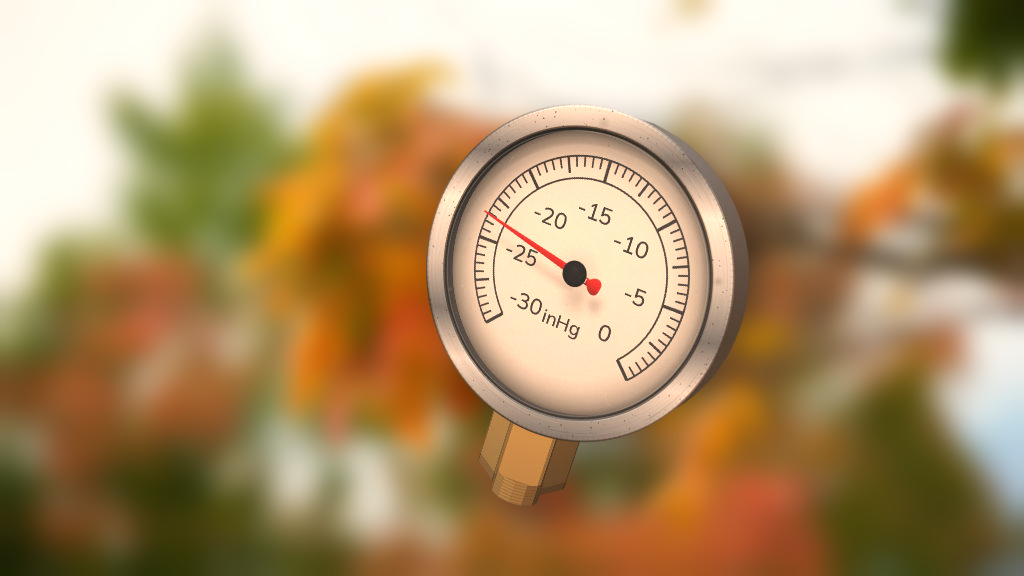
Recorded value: {"value": -23.5, "unit": "inHg"}
